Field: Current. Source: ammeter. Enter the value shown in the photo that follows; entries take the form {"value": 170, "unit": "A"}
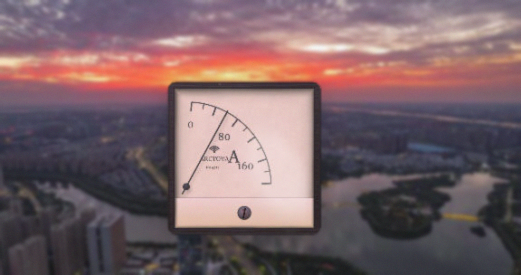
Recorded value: {"value": 60, "unit": "A"}
